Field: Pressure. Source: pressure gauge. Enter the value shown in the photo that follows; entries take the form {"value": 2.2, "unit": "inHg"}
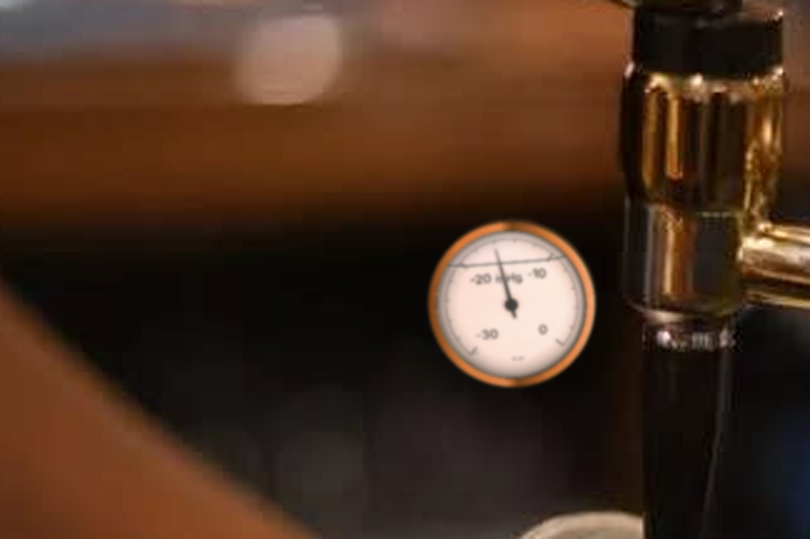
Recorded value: {"value": -16, "unit": "inHg"}
